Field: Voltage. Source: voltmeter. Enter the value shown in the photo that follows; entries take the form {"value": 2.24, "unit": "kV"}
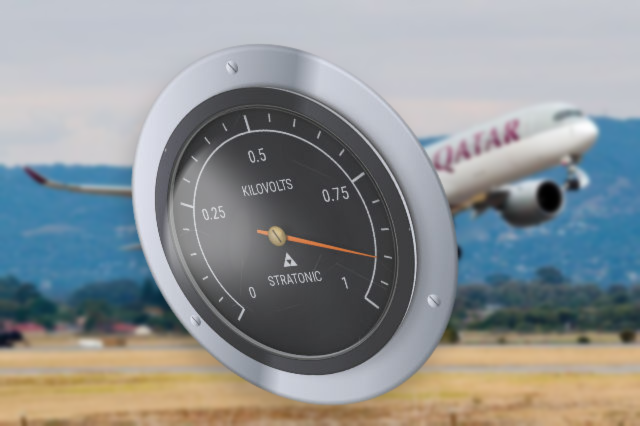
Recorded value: {"value": 0.9, "unit": "kV"}
